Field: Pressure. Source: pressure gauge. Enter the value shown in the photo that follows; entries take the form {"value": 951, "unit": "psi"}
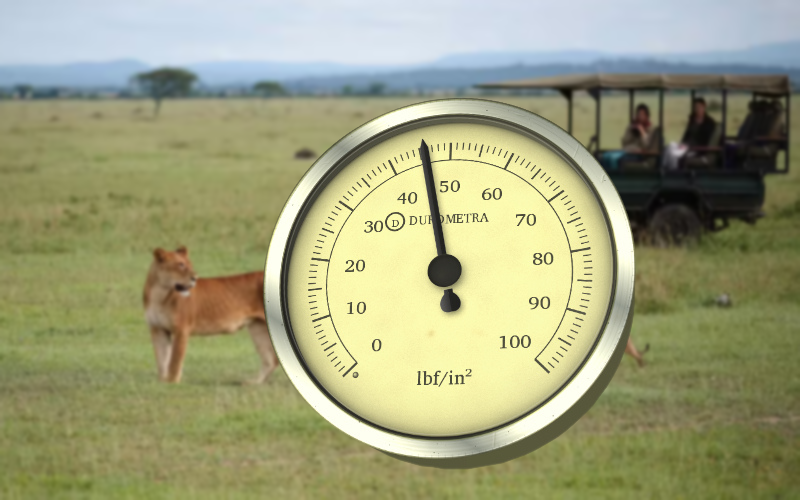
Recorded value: {"value": 46, "unit": "psi"}
